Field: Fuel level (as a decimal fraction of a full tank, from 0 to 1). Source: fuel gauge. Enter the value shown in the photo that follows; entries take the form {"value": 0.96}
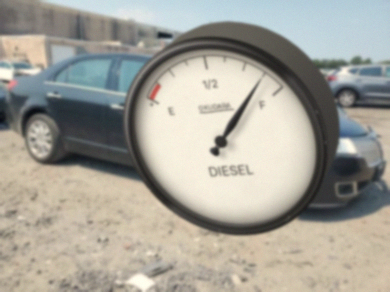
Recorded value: {"value": 0.875}
